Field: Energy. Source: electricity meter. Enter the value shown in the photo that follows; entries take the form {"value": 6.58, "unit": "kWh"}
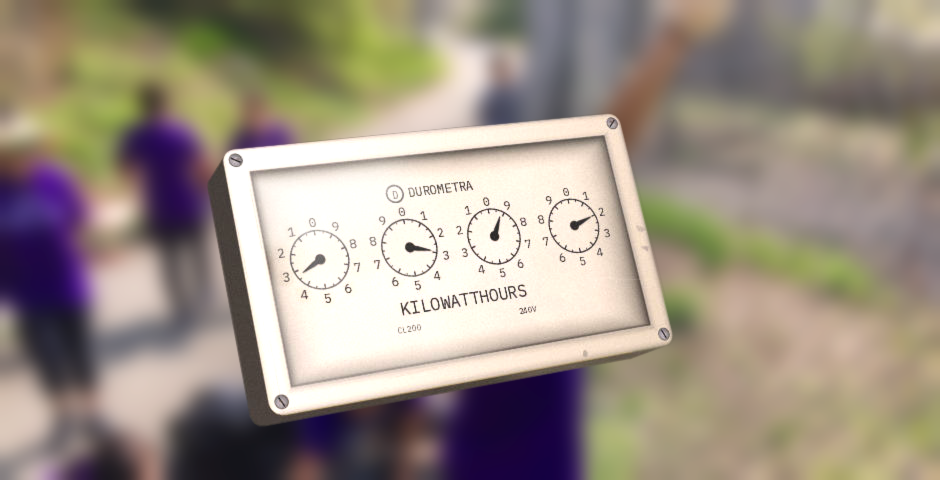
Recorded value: {"value": 3292, "unit": "kWh"}
